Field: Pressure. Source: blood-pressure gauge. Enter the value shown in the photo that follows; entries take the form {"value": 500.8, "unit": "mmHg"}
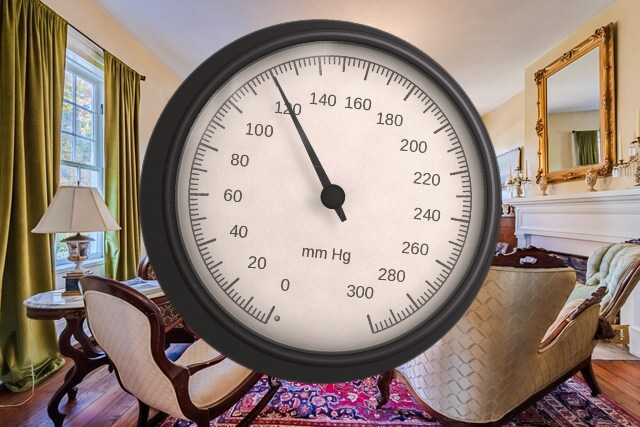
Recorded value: {"value": 120, "unit": "mmHg"}
